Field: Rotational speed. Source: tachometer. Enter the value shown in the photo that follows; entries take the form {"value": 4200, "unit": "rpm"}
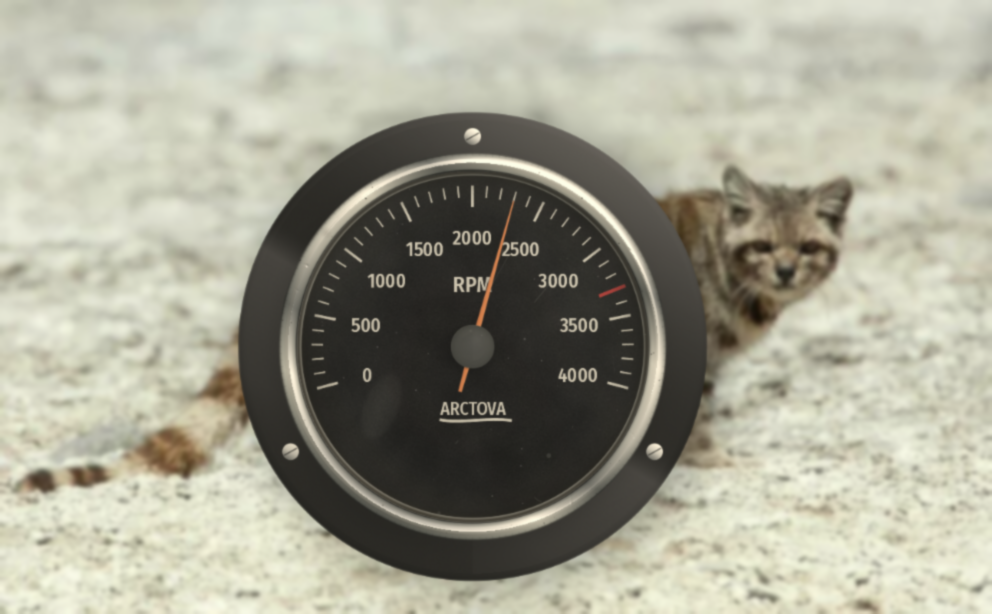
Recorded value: {"value": 2300, "unit": "rpm"}
